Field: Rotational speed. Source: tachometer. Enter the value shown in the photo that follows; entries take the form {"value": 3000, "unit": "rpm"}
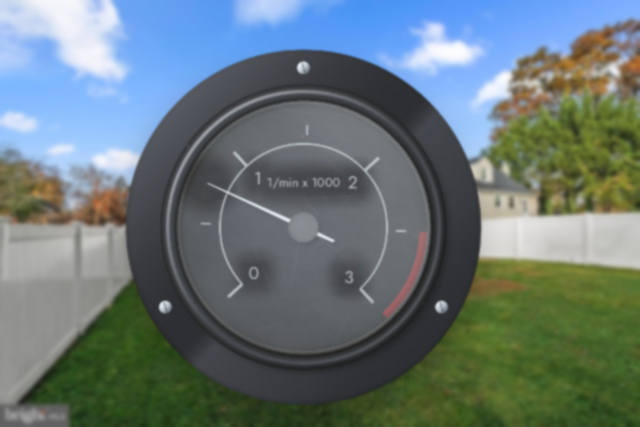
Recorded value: {"value": 750, "unit": "rpm"}
